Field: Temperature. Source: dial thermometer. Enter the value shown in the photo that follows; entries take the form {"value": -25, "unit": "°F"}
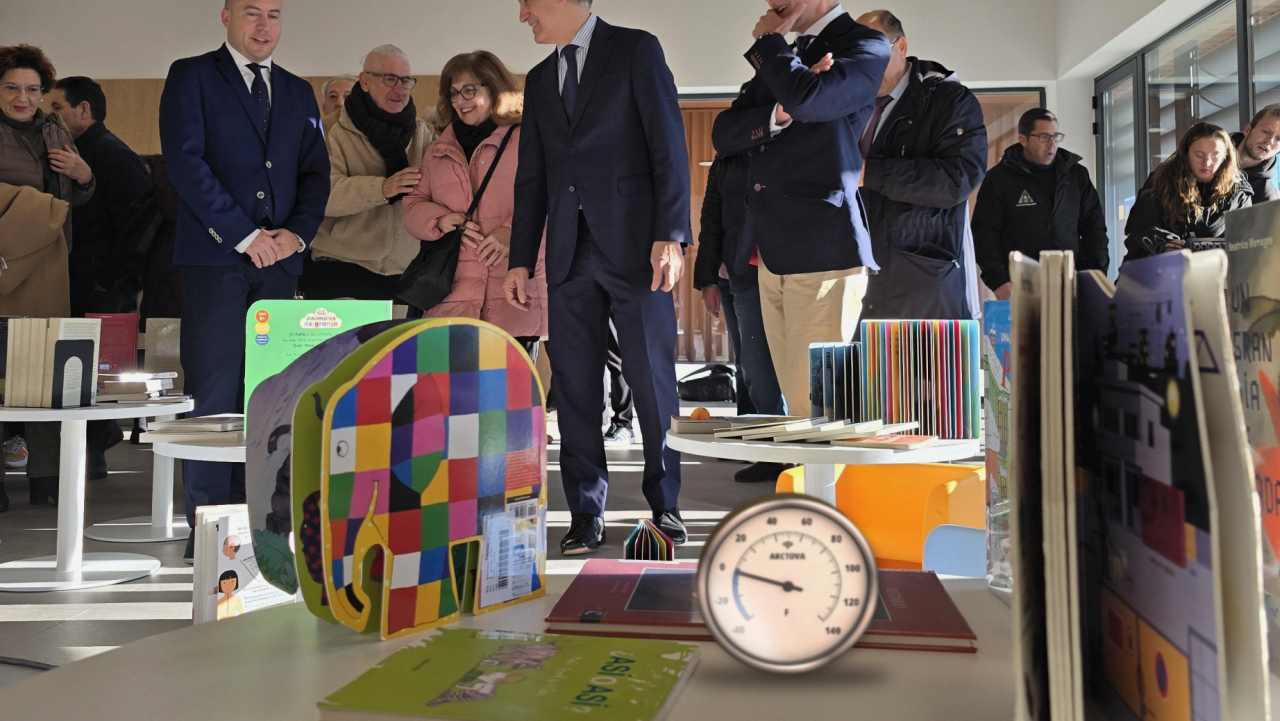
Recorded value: {"value": 0, "unit": "°F"}
